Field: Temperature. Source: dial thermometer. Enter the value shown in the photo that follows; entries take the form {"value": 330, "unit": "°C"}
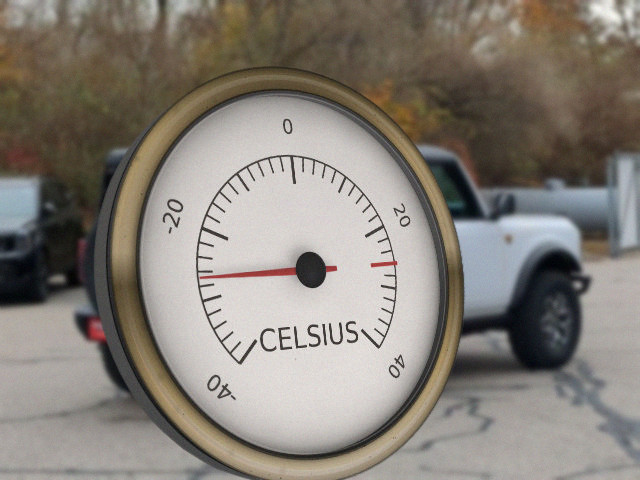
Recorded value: {"value": -27, "unit": "°C"}
